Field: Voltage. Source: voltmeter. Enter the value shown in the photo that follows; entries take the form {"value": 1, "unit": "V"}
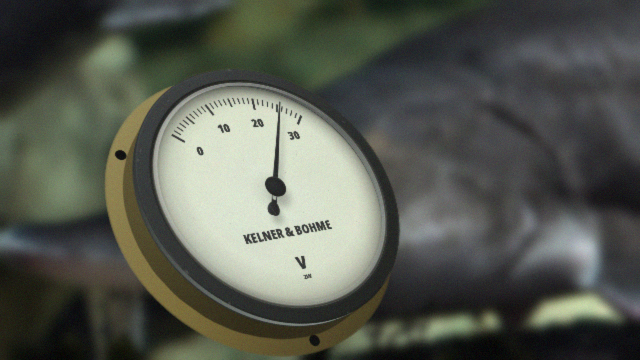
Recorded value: {"value": 25, "unit": "V"}
